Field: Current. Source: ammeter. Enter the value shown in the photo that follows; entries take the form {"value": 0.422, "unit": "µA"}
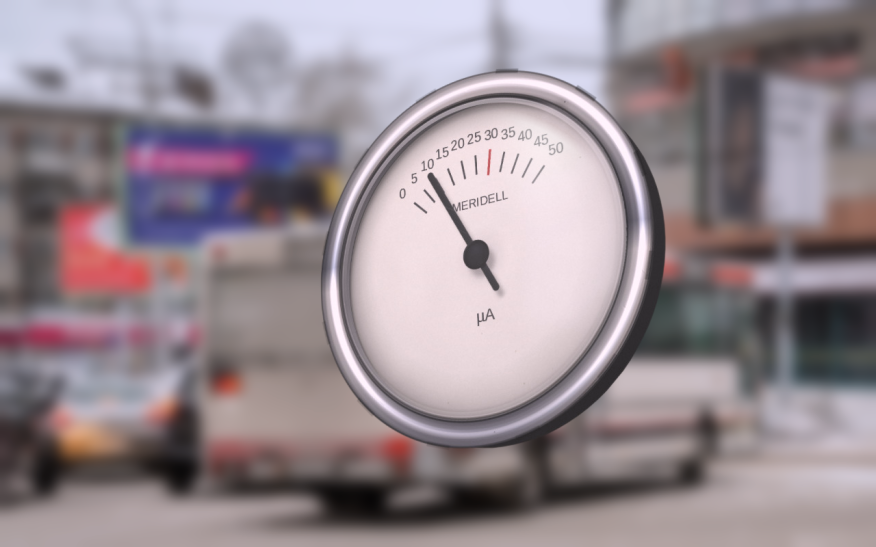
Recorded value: {"value": 10, "unit": "µA"}
